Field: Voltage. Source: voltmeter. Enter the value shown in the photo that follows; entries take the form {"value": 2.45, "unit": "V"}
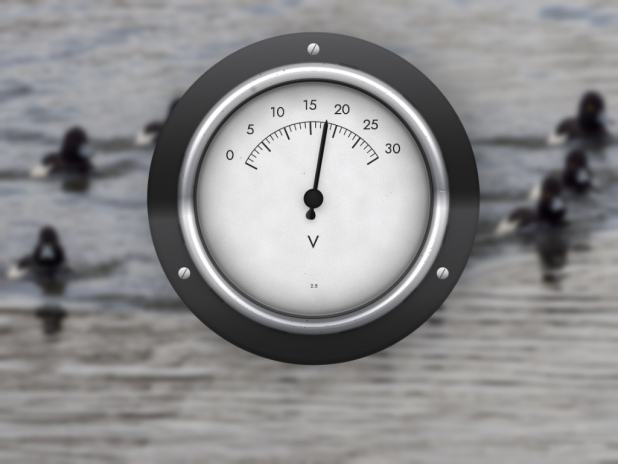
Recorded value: {"value": 18, "unit": "V"}
